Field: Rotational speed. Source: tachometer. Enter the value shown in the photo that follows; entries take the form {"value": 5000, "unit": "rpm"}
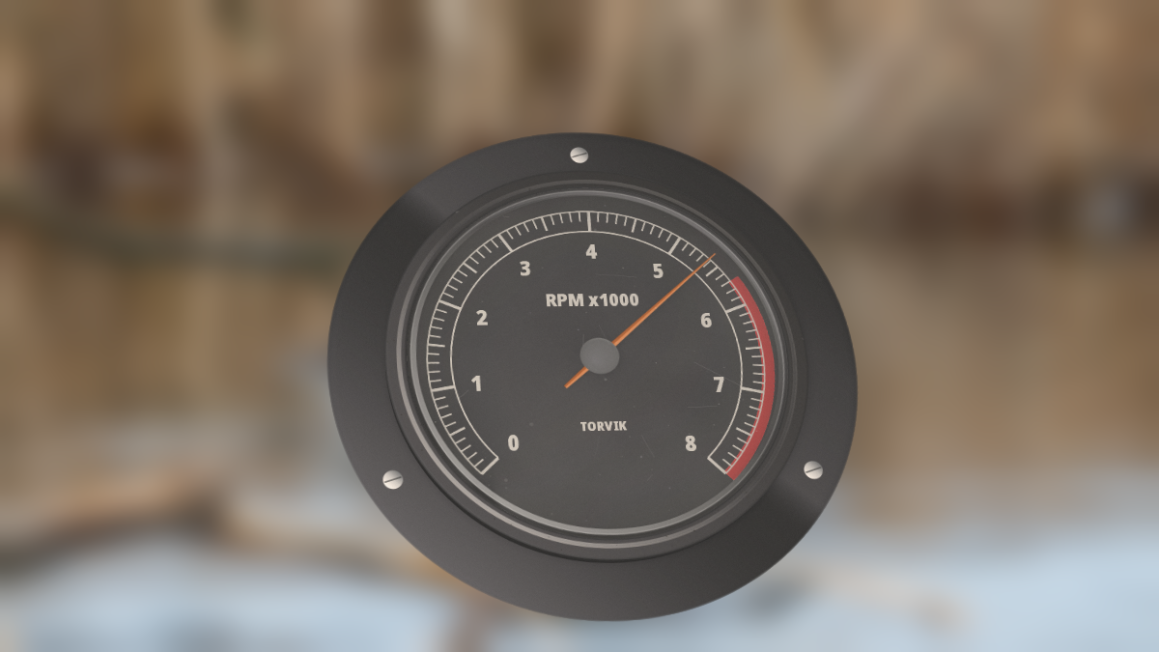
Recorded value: {"value": 5400, "unit": "rpm"}
